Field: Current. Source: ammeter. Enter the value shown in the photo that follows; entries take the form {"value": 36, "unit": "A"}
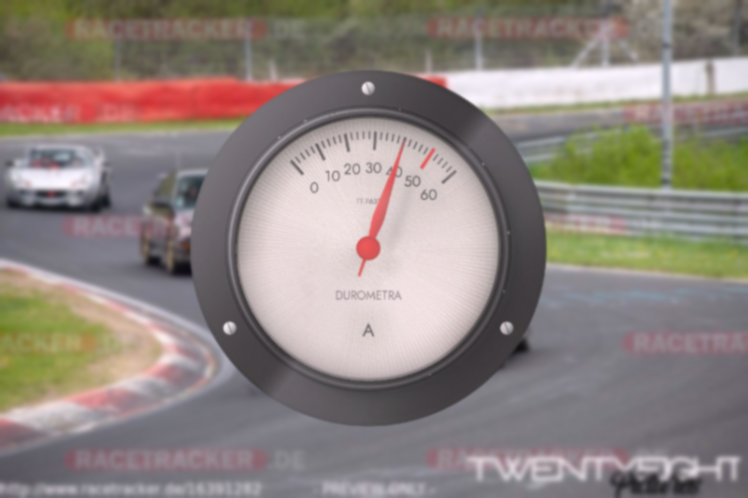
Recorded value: {"value": 40, "unit": "A"}
